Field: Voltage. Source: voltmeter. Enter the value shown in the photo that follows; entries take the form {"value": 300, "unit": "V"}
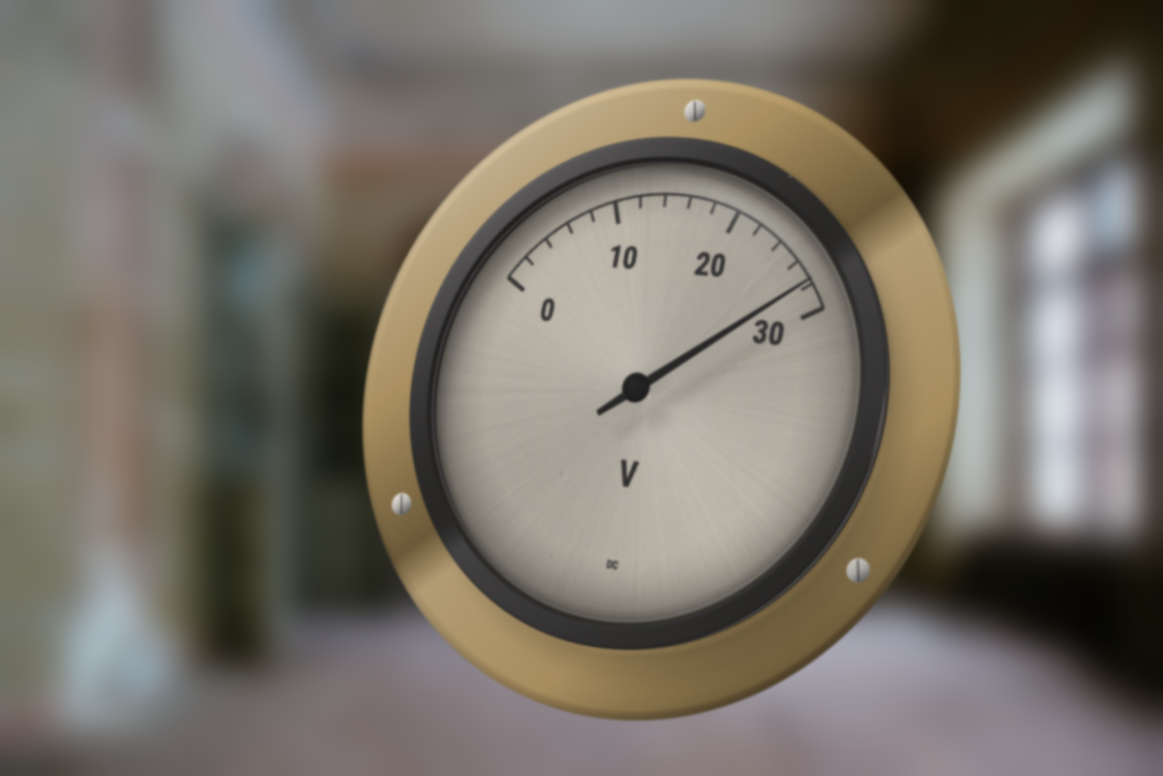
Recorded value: {"value": 28, "unit": "V"}
